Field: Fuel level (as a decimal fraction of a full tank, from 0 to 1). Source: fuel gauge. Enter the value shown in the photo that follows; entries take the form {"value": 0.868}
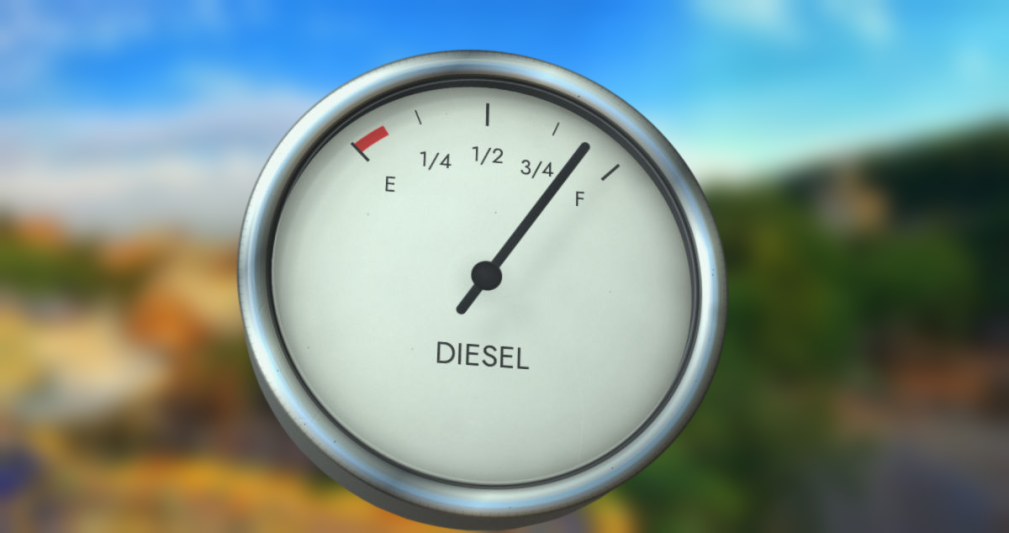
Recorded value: {"value": 0.875}
